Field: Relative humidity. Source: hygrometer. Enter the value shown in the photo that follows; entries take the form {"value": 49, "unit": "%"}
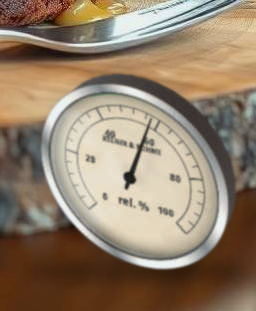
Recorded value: {"value": 58, "unit": "%"}
